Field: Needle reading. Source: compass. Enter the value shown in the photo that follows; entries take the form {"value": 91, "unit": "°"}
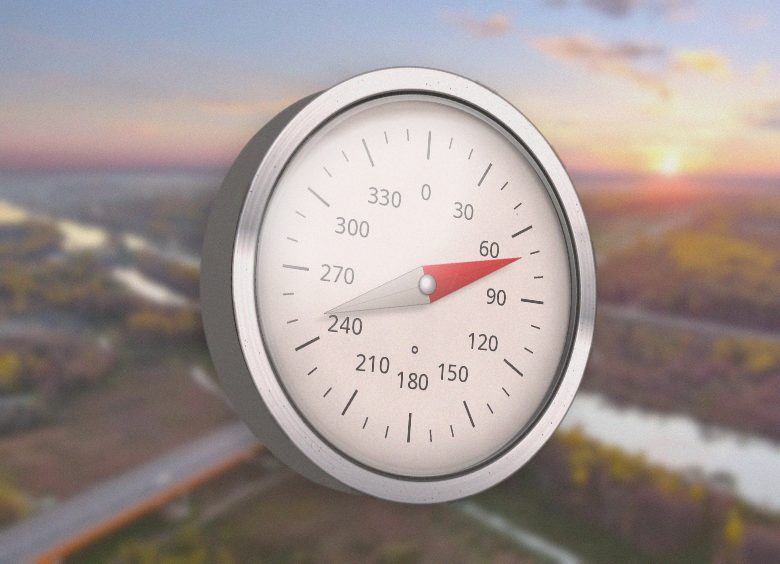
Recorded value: {"value": 70, "unit": "°"}
